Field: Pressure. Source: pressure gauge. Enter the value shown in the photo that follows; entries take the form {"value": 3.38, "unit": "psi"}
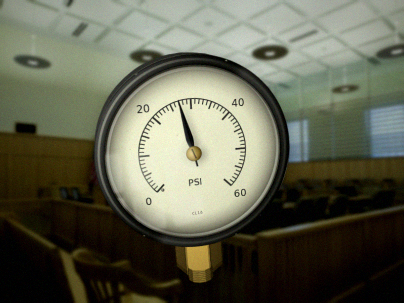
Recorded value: {"value": 27, "unit": "psi"}
